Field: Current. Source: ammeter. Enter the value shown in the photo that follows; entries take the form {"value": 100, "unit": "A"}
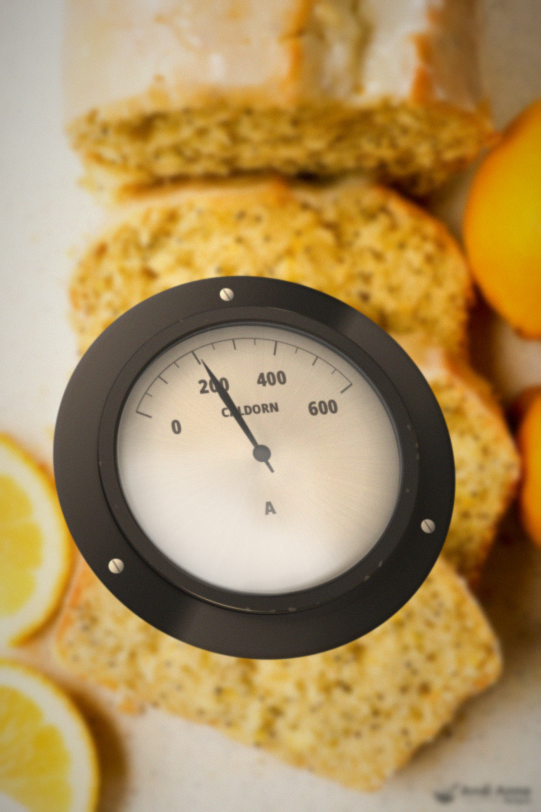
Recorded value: {"value": 200, "unit": "A"}
